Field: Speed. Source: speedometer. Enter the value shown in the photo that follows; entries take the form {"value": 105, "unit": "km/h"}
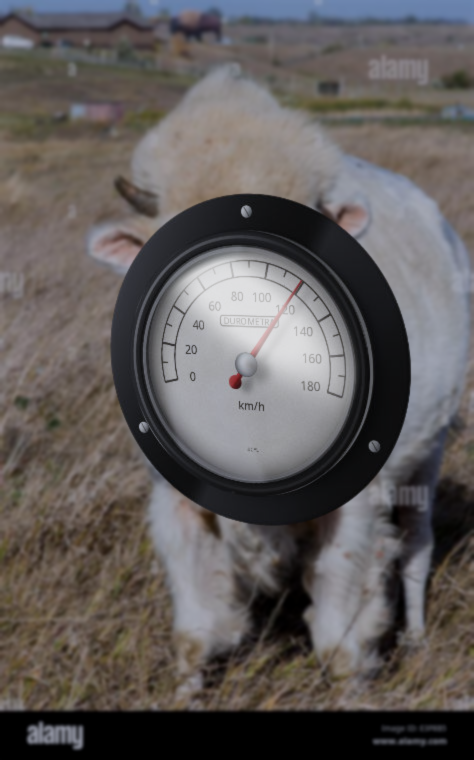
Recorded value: {"value": 120, "unit": "km/h"}
